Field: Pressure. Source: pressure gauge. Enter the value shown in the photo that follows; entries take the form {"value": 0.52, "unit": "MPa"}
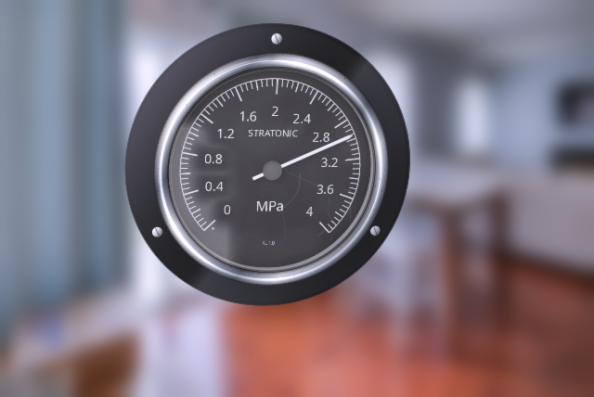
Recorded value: {"value": 2.95, "unit": "MPa"}
